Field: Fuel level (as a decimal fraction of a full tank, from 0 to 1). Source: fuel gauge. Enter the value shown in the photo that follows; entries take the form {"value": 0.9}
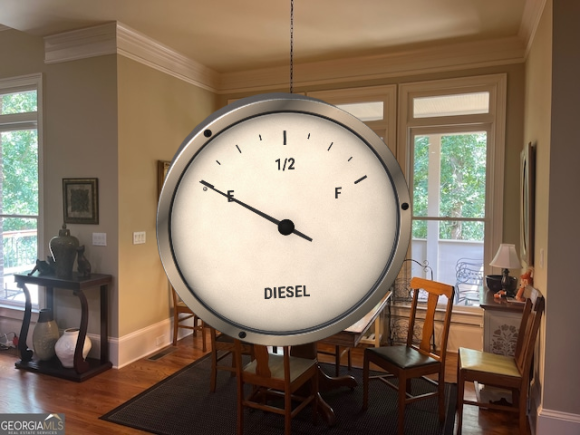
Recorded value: {"value": 0}
